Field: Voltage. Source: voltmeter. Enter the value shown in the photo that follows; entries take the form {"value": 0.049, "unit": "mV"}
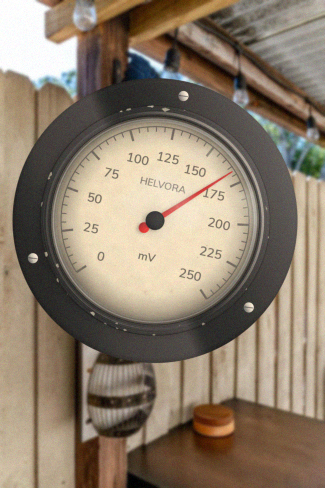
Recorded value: {"value": 167.5, "unit": "mV"}
